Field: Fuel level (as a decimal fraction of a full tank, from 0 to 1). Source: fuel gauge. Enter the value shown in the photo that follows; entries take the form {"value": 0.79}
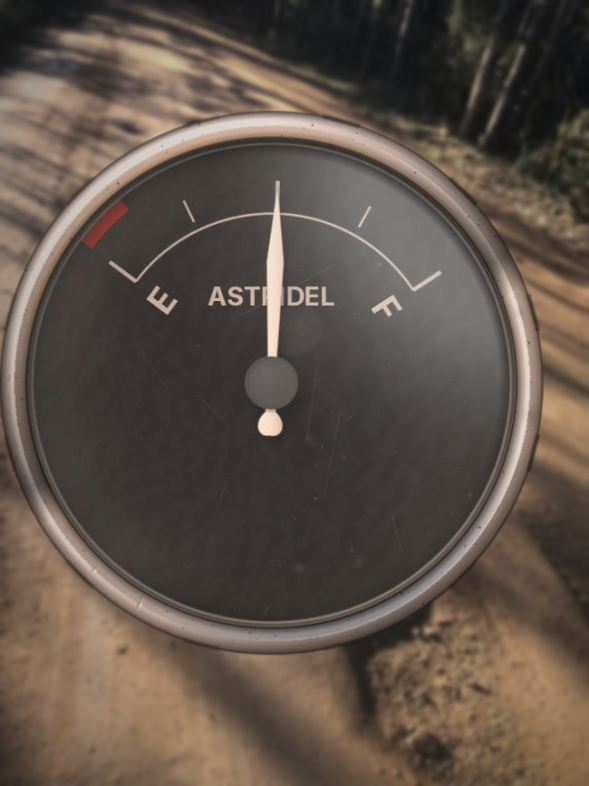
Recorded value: {"value": 0.5}
